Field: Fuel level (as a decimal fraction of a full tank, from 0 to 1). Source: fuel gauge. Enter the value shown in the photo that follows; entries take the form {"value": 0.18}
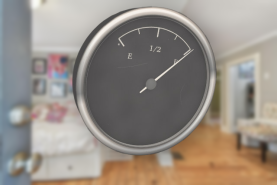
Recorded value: {"value": 1}
